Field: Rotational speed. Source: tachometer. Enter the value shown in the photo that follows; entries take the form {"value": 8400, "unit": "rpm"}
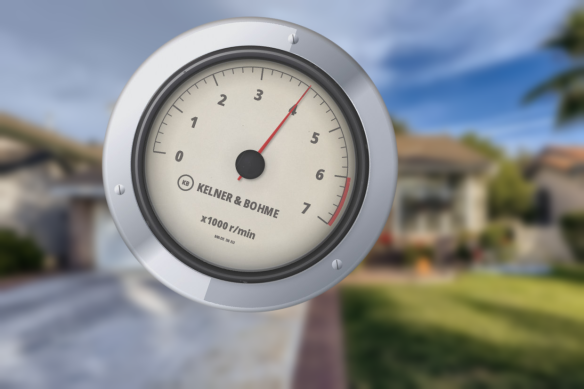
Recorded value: {"value": 4000, "unit": "rpm"}
